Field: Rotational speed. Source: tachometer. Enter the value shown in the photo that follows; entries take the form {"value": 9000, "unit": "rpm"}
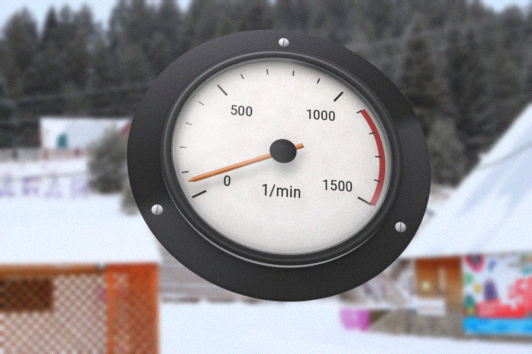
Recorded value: {"value": 50, "unit": "rpm"}
